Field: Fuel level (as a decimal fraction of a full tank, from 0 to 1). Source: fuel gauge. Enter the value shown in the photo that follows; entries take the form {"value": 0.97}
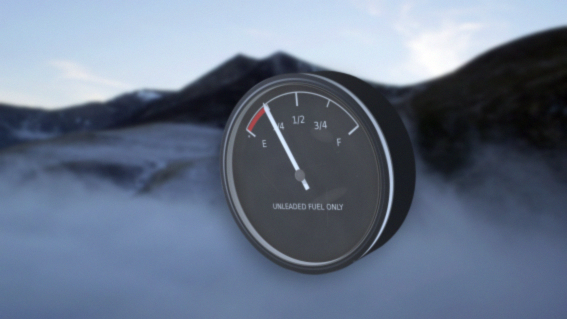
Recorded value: {"value": 0.25}
